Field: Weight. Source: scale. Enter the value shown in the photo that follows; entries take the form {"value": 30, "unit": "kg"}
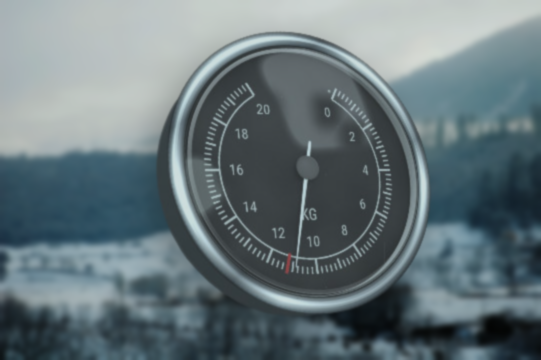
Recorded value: {"value": 11, "unit": "kg"}
